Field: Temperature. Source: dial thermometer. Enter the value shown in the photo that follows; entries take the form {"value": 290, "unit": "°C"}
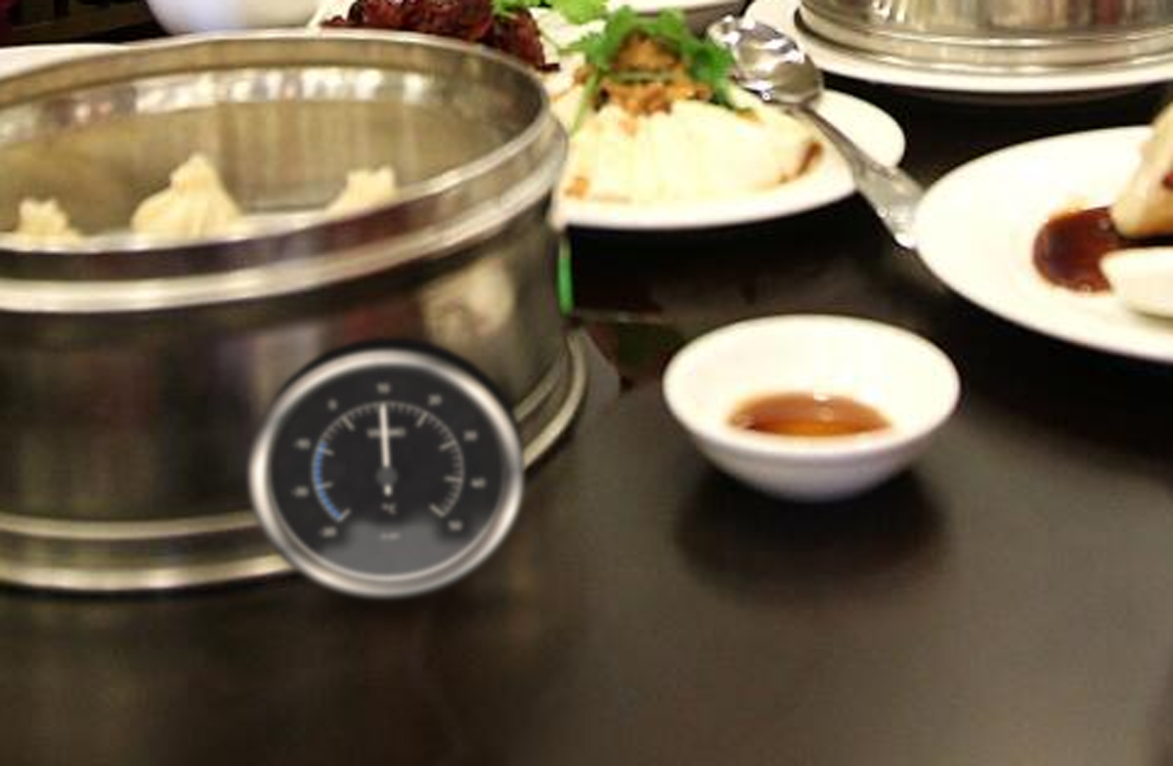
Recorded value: {"value": 10, "unit": "°C"}
